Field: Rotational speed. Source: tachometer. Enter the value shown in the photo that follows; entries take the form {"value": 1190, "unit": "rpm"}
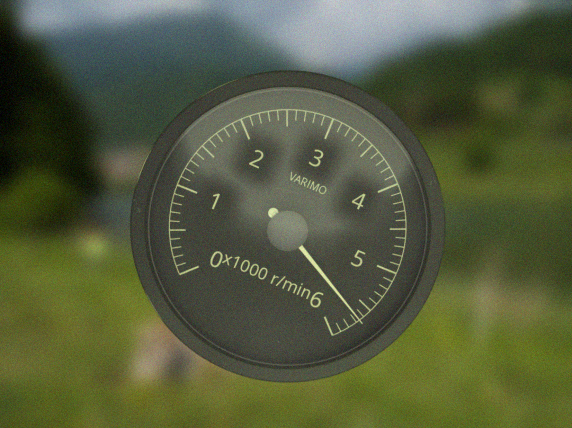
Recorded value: {"value": 5650, "unit": "rpm"}
